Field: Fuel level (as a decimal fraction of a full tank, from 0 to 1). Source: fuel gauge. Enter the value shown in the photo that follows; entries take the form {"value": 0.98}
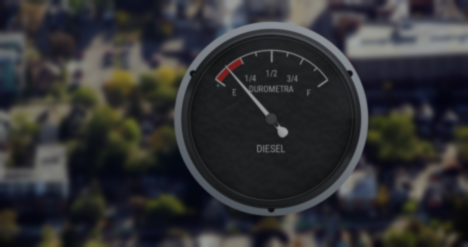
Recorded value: {"value": 0.125}
